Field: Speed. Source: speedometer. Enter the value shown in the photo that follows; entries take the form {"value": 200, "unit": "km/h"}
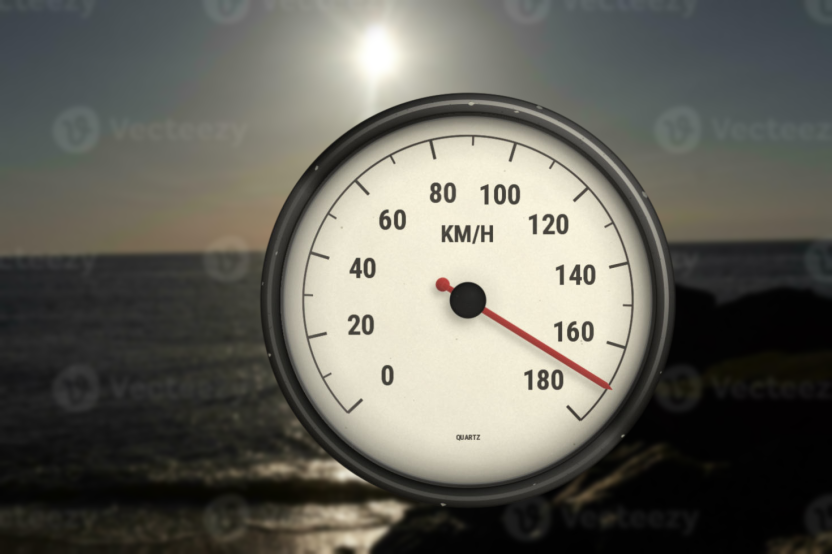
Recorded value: {"value": 170, "unit": "km/h"}
